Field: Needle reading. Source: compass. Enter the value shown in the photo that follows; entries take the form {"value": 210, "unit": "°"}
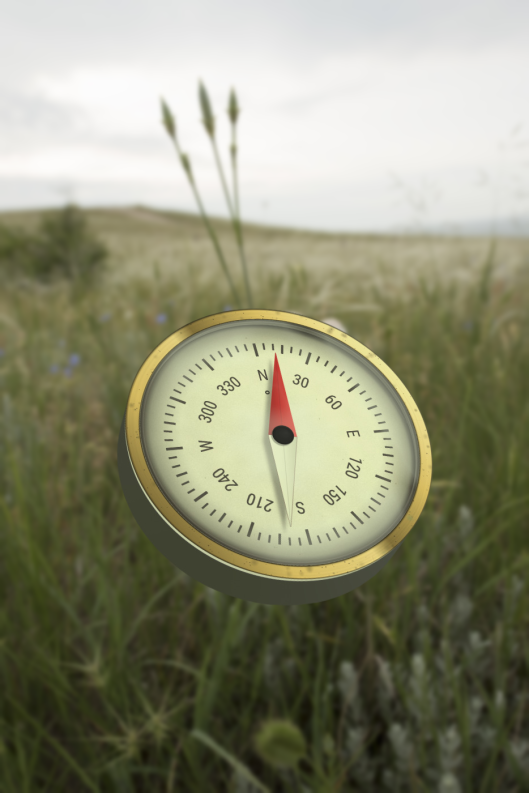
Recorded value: {"value": 10, "unit": "°"}
